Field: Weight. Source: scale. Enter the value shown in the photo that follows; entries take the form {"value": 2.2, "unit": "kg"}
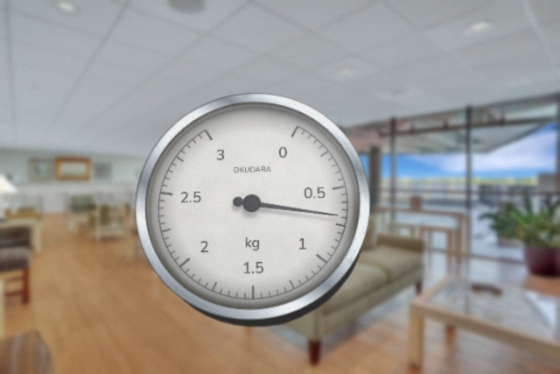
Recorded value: {"value": 0.7, "unit": "kg"}
